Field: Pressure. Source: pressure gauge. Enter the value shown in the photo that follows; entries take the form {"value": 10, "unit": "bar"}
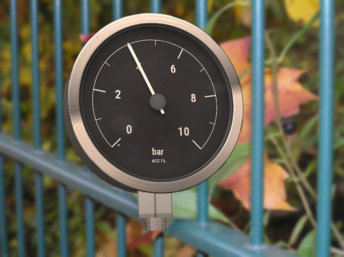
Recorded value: {"value": 4, "unit": "bar"}
